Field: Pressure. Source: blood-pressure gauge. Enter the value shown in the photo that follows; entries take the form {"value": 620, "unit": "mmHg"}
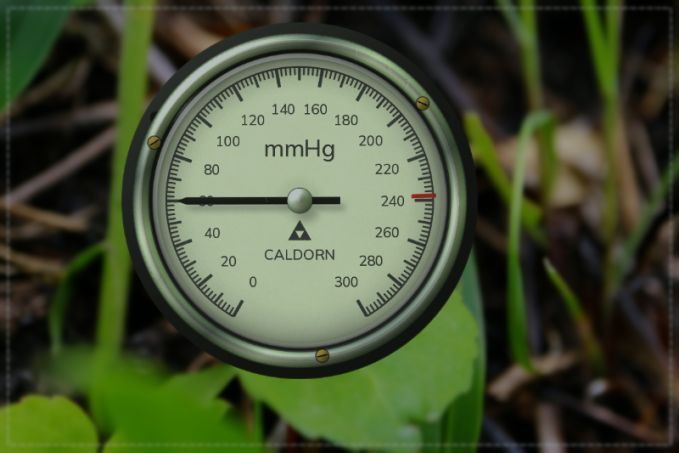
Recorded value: {"value": 60, "unit": "mmHg"}
